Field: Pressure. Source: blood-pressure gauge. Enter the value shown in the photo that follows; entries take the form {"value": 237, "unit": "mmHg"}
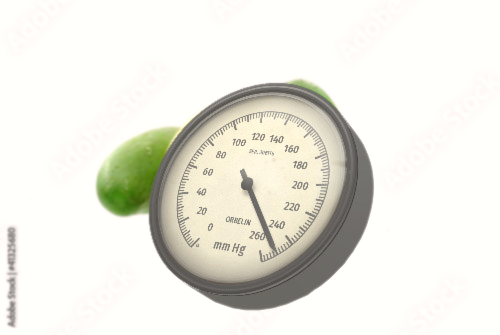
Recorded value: {"value": 250, "unit": "mmHg"}
